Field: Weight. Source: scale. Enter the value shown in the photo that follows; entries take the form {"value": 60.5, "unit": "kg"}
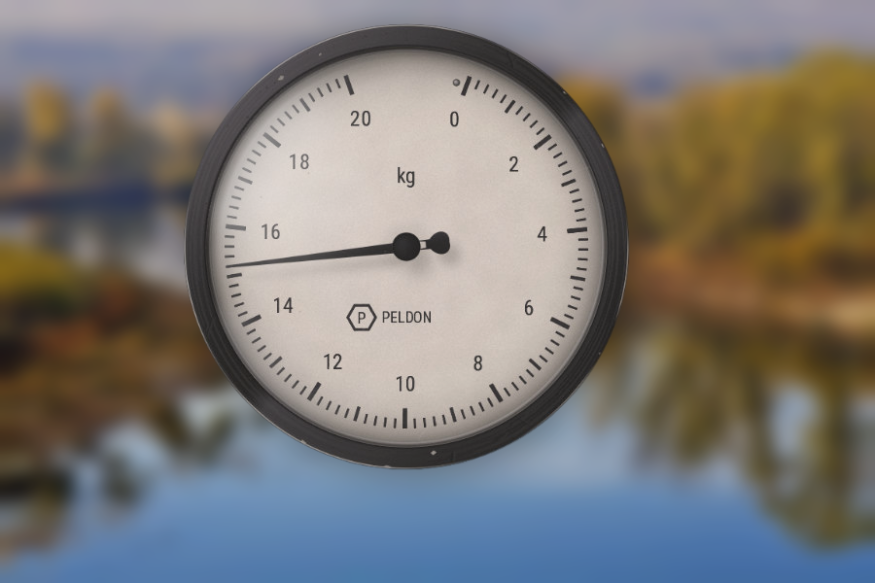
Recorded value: {"value": 15.2, "unit": "kg"}
